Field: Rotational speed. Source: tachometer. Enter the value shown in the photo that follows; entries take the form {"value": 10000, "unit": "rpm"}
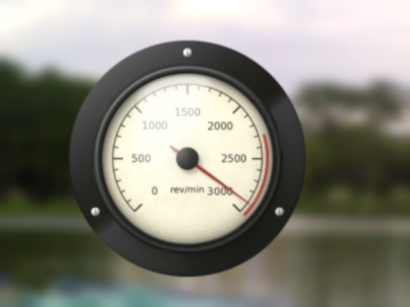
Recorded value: {"value": 2900, "unit": "rpm"}
